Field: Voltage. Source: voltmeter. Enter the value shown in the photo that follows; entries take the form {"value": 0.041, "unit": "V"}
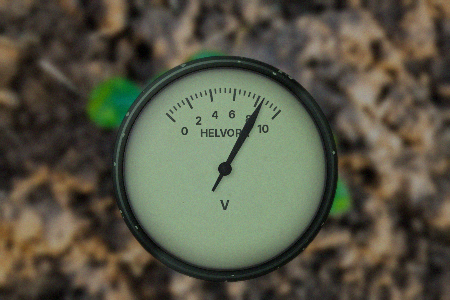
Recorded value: {"value": 8.4, "unit": "V"}
